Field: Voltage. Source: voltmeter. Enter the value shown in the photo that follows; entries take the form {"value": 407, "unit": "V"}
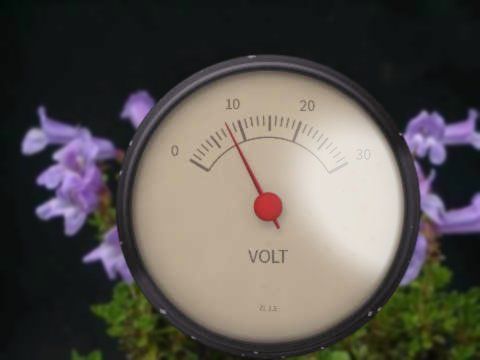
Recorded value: {"value": 8, "unit": "V"}
